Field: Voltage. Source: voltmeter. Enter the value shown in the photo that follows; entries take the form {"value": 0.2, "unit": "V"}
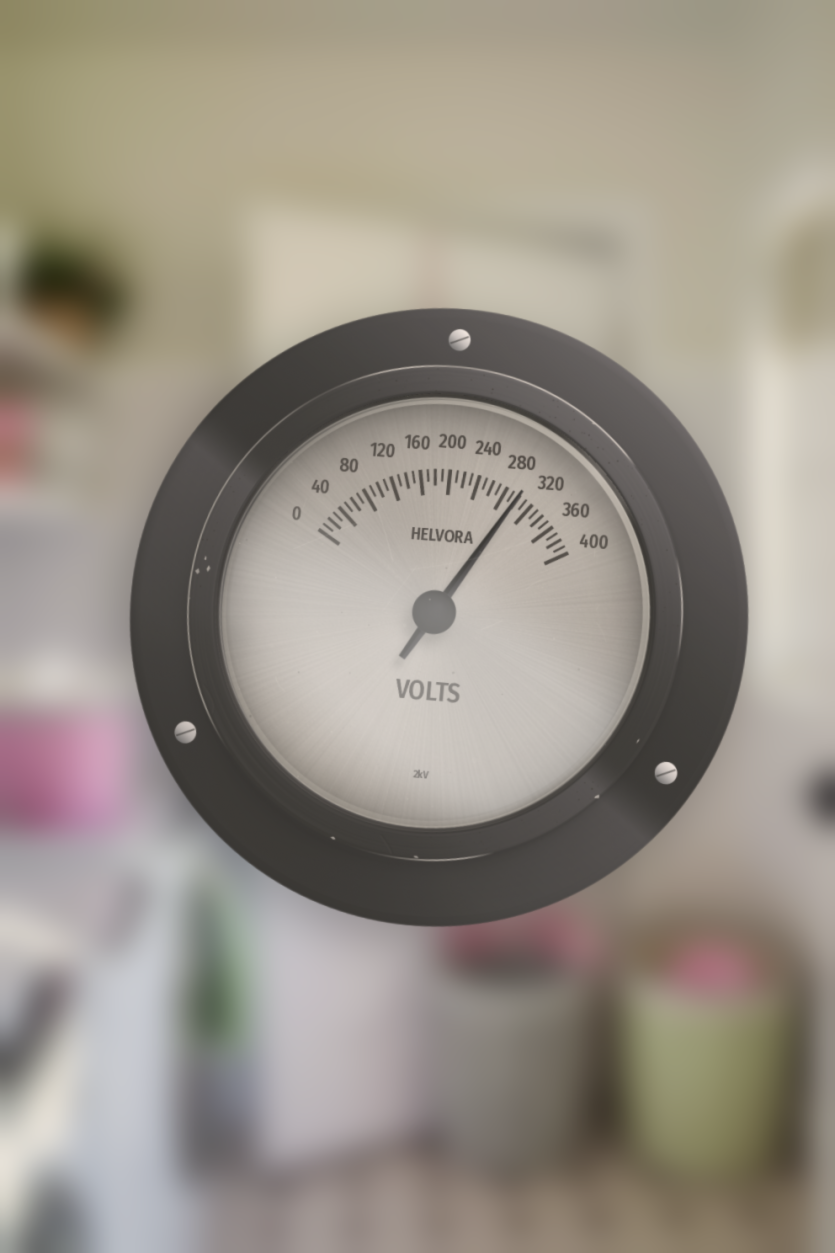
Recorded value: {"value": 300, "unit": "V"}
